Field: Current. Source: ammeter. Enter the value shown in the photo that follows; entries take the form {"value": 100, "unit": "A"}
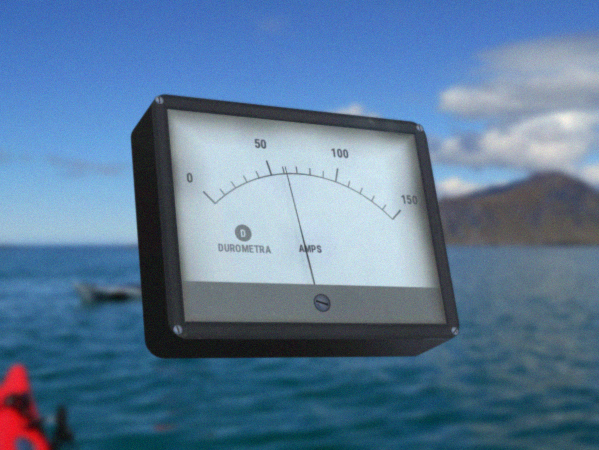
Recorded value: {"value": 60, "unit": "A"}
